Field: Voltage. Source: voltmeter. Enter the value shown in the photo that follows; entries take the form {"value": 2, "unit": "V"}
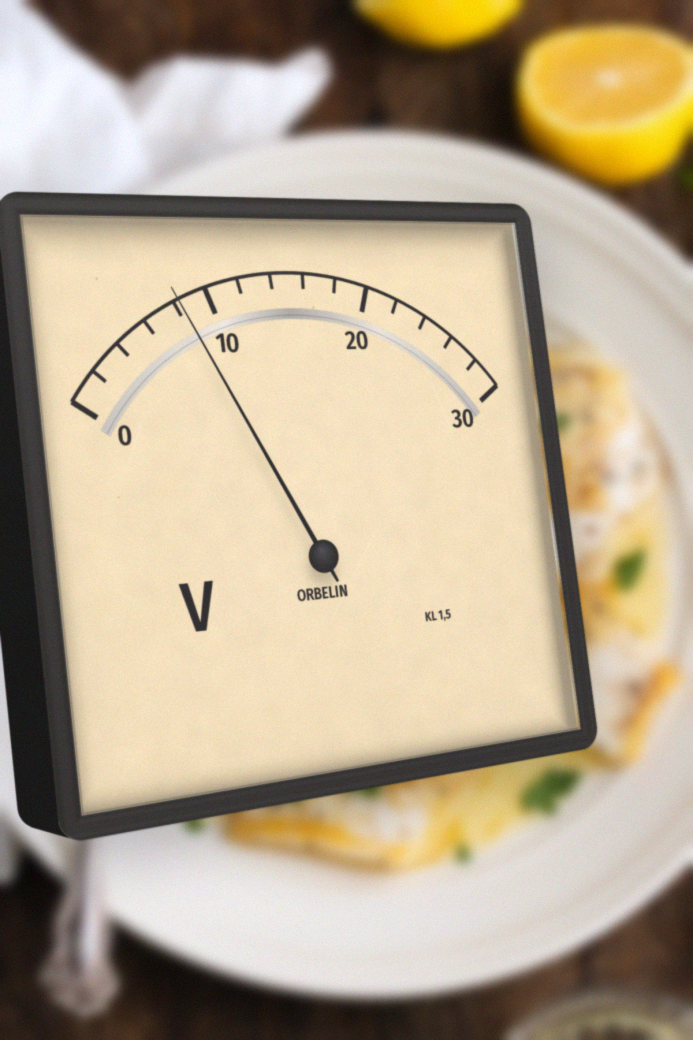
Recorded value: {"value": 8, "unit": "V"}
